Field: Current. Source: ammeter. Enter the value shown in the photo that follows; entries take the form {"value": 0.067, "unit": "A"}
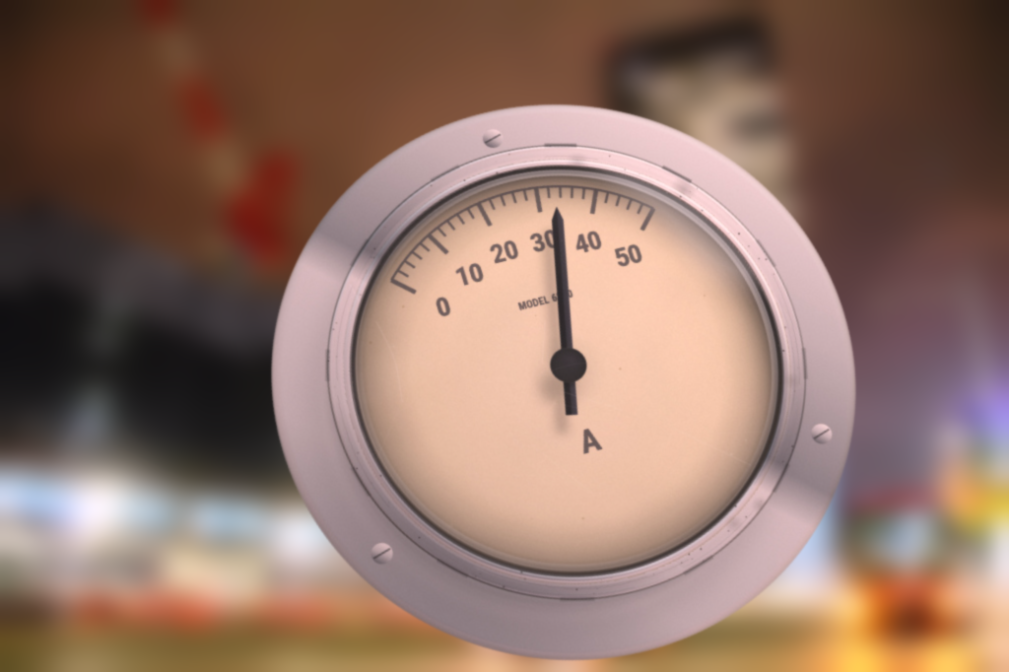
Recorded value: {"value": 33, "unit": "A"}
